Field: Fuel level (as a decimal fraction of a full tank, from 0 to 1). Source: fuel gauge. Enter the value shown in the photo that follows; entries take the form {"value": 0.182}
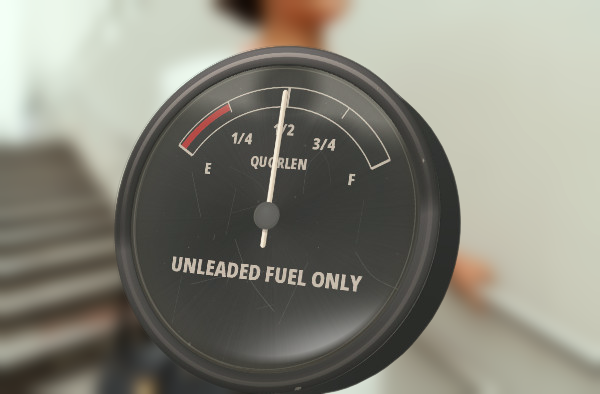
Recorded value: {"value": 0.5}
